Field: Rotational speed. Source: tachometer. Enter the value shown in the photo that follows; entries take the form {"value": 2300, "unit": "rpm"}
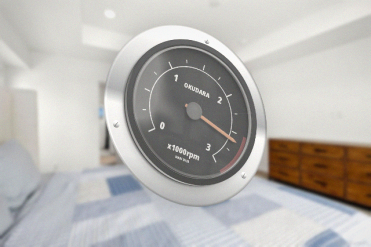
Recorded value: {"value": 2625, "unit": "rpm"}
